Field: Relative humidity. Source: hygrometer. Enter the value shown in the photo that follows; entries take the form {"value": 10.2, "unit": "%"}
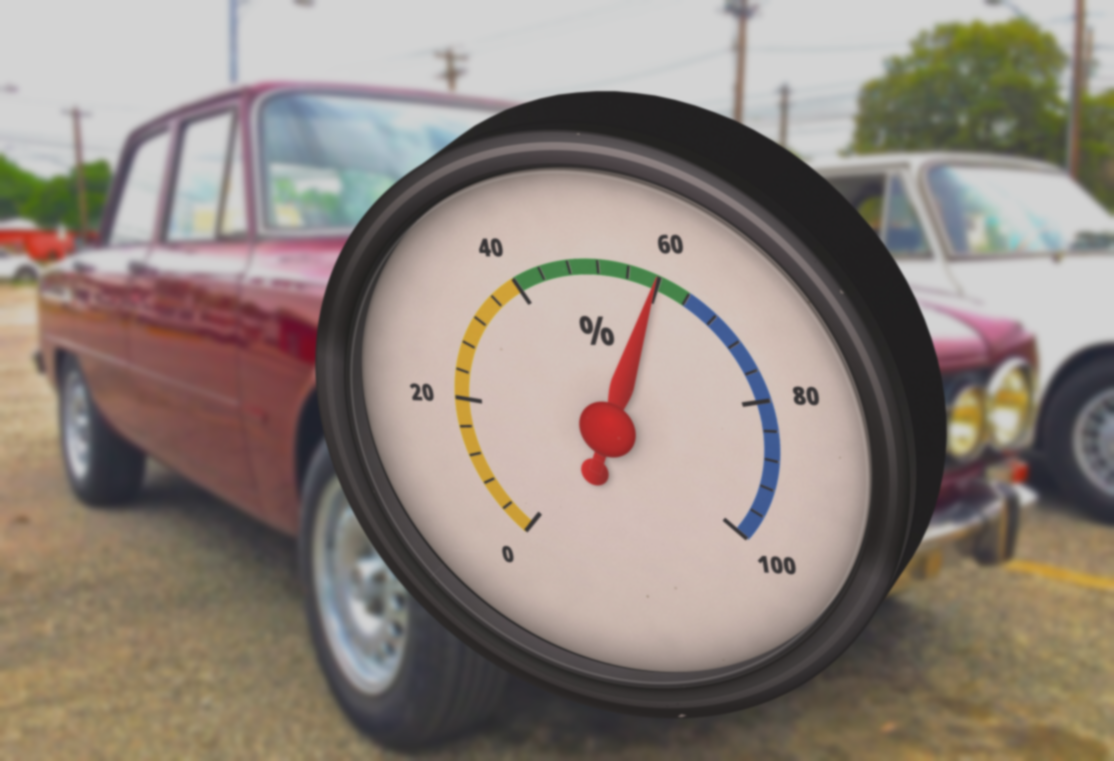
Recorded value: {"value": 60, "unit": "%"}
